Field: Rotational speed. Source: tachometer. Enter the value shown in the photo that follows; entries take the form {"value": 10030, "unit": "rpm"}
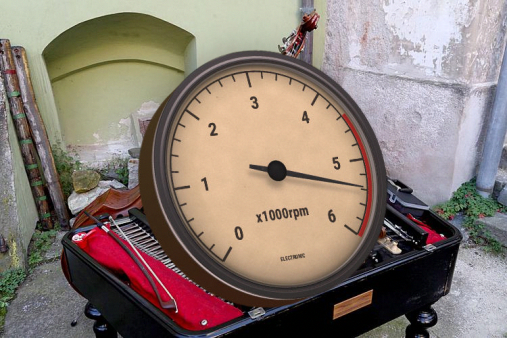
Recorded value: {"value": 5400, "unit": "rpm"}
